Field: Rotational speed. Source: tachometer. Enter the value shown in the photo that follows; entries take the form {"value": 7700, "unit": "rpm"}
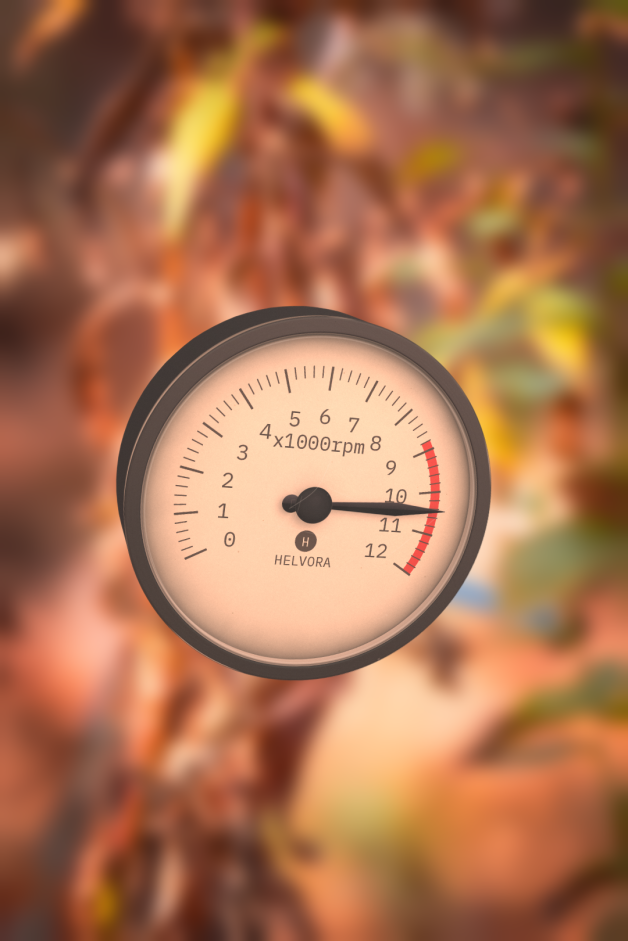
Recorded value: {"value": 10400, "unit": "rpm"}
